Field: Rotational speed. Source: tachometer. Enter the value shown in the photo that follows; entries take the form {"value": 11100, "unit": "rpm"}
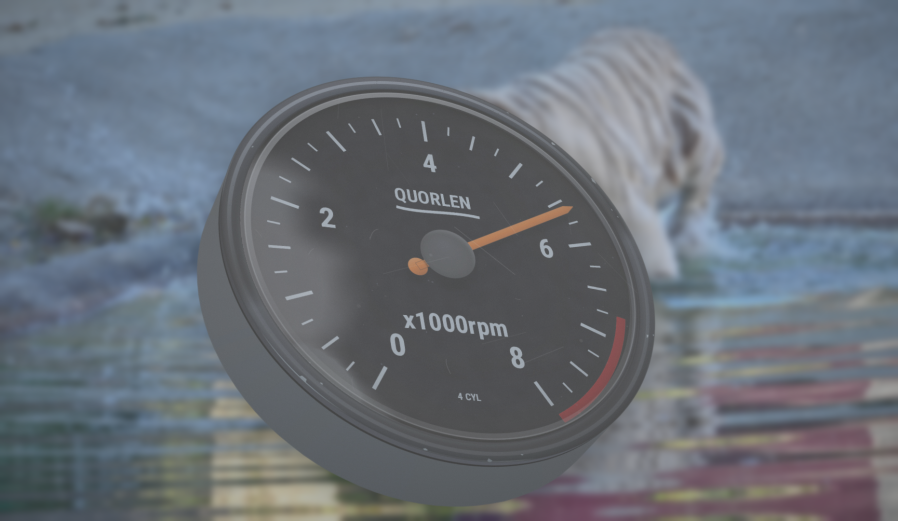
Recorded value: {"value": 5625, "unit": "rpm"}
